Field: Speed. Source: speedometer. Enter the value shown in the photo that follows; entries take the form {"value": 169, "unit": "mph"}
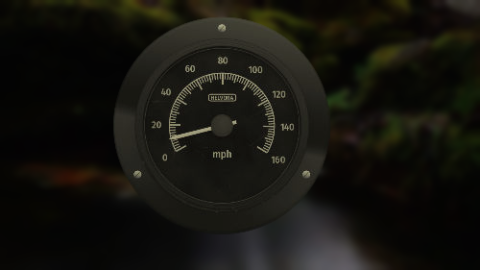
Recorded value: {"value": 10, "unit": "mph"}
